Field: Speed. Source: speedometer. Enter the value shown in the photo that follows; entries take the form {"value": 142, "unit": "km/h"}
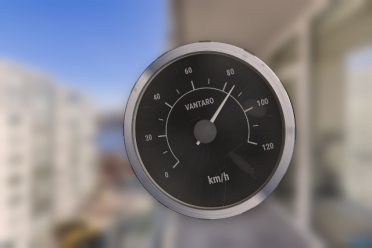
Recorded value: {"value": 85, "unit": "km/h"}
